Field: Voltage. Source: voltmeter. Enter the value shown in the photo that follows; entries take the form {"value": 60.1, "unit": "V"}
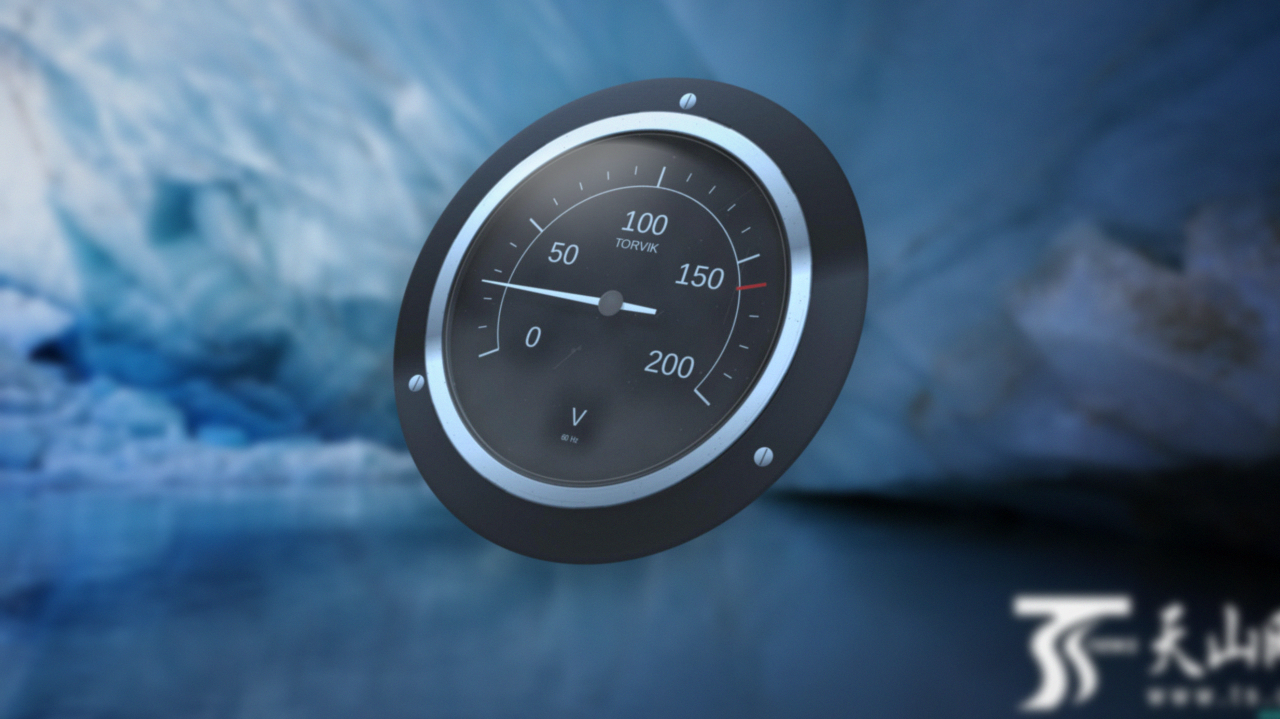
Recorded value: {"value": 25, "unit": "V"}
